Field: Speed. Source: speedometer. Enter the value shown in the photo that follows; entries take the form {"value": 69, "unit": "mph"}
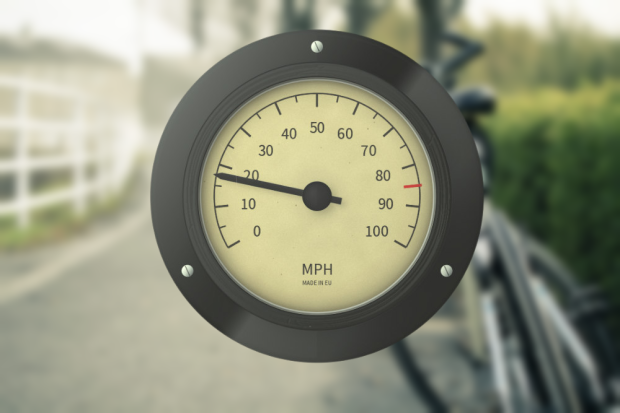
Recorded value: {"value": 17.5, "unit": "mph"}
